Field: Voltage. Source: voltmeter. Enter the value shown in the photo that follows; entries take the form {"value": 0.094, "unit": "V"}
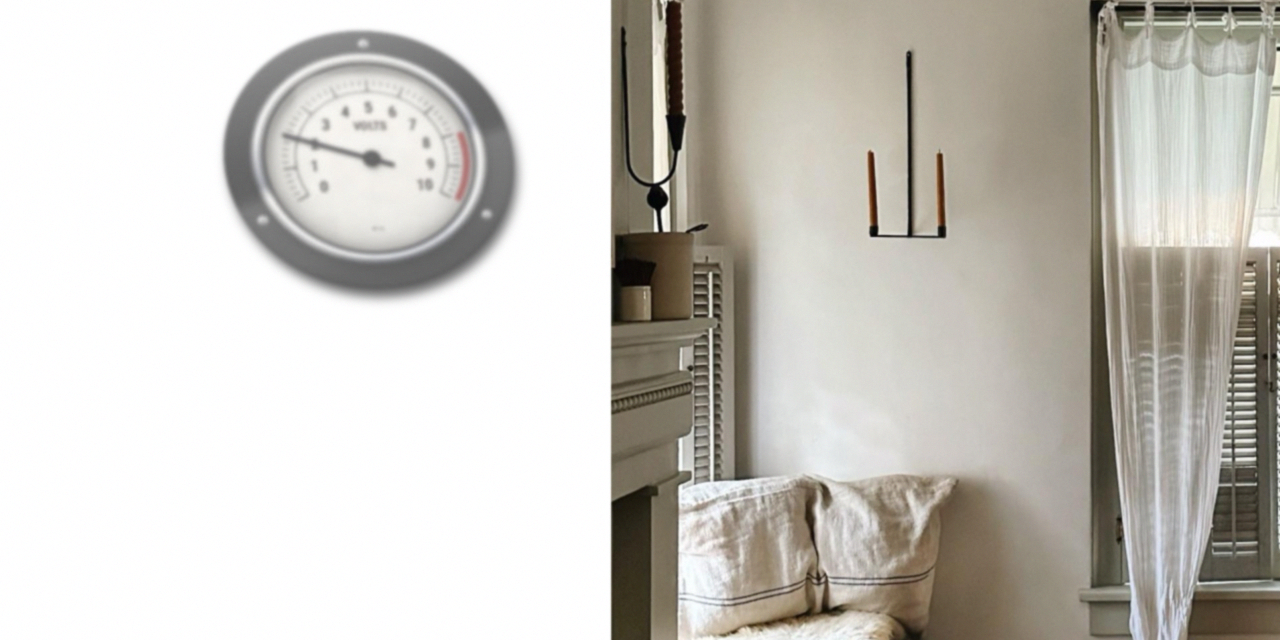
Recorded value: {"value": 2, "unit": "V"}
